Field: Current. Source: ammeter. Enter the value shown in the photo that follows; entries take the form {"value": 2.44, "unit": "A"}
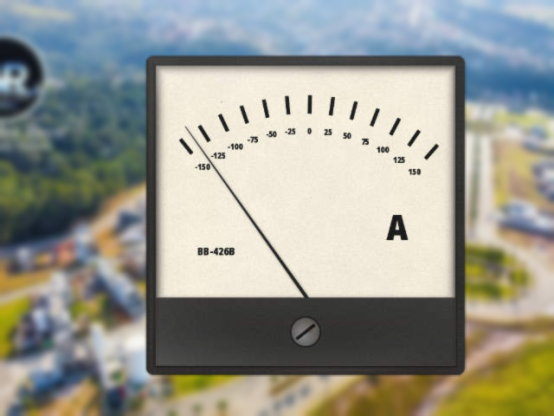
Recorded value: {"value": -137.5, "unit": "A"}
